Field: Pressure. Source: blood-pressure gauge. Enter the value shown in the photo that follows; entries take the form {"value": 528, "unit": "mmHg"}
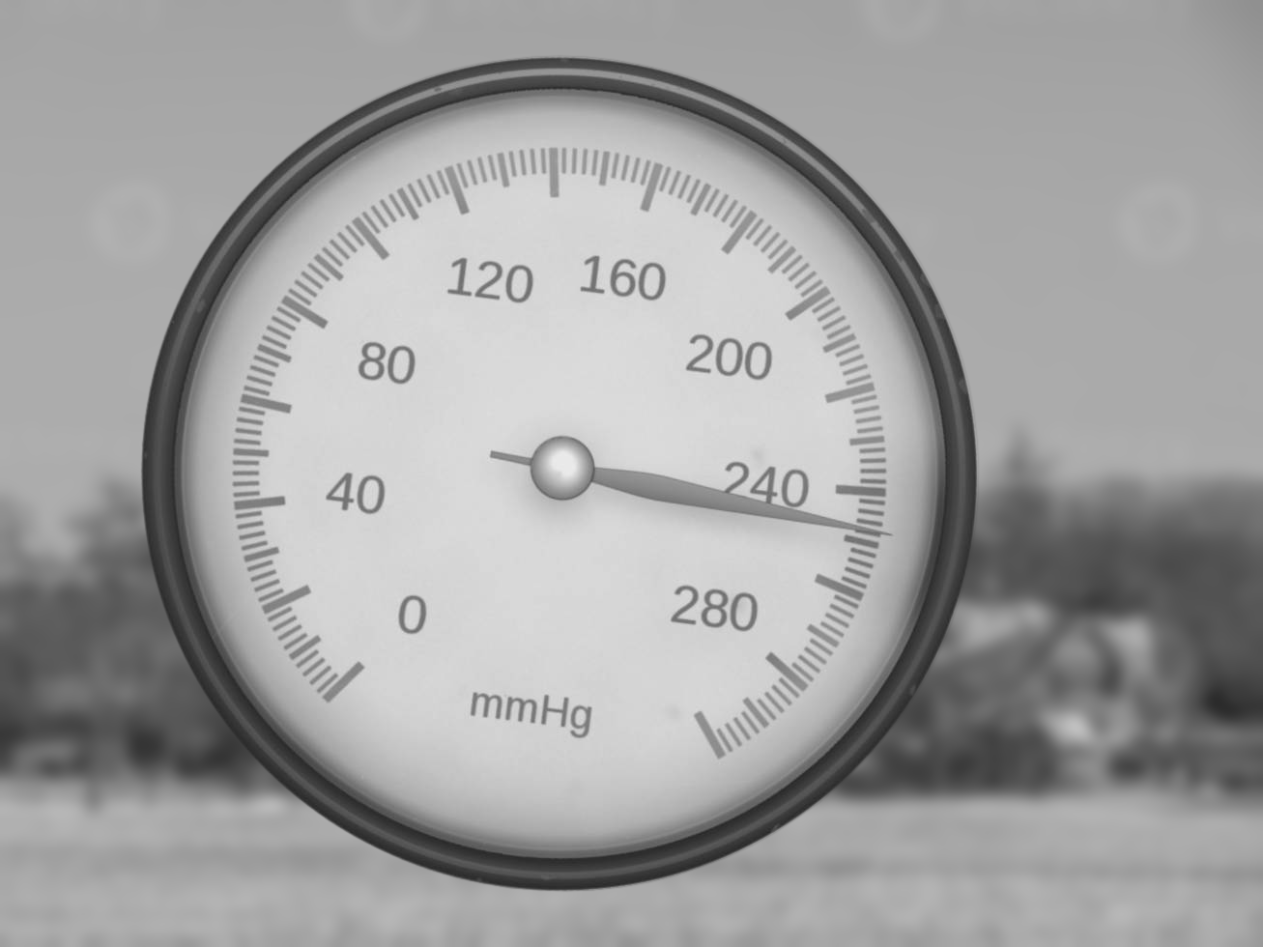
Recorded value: {"value": 248, "unit": "mmHg"}
